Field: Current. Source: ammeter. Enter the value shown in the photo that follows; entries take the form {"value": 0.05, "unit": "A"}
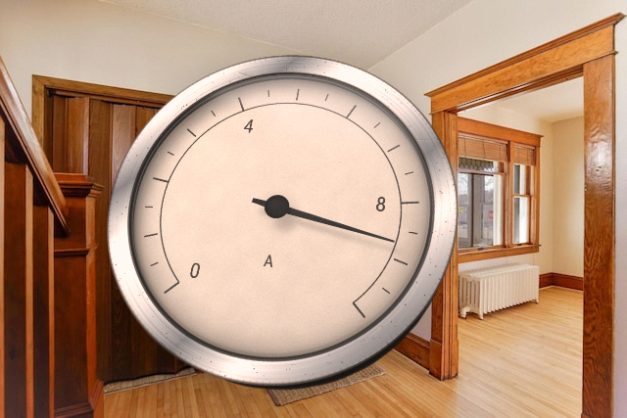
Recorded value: {"value": 8.75, "unit": "A"}
